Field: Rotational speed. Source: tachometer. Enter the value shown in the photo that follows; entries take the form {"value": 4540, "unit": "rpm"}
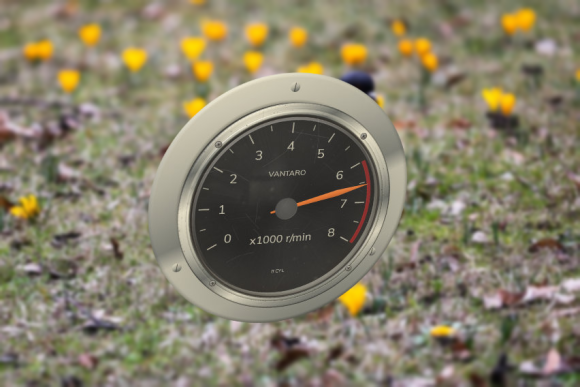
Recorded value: {"value": 6500, "unit": "rpm"}
